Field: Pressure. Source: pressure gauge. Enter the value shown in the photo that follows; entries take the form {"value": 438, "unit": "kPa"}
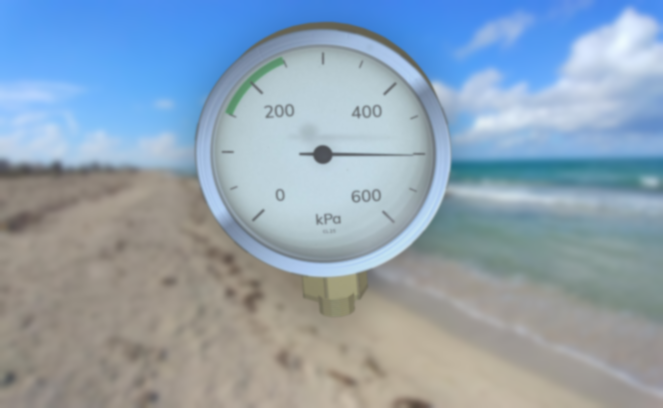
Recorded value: {"value": 500, "unit": "kPa"}
